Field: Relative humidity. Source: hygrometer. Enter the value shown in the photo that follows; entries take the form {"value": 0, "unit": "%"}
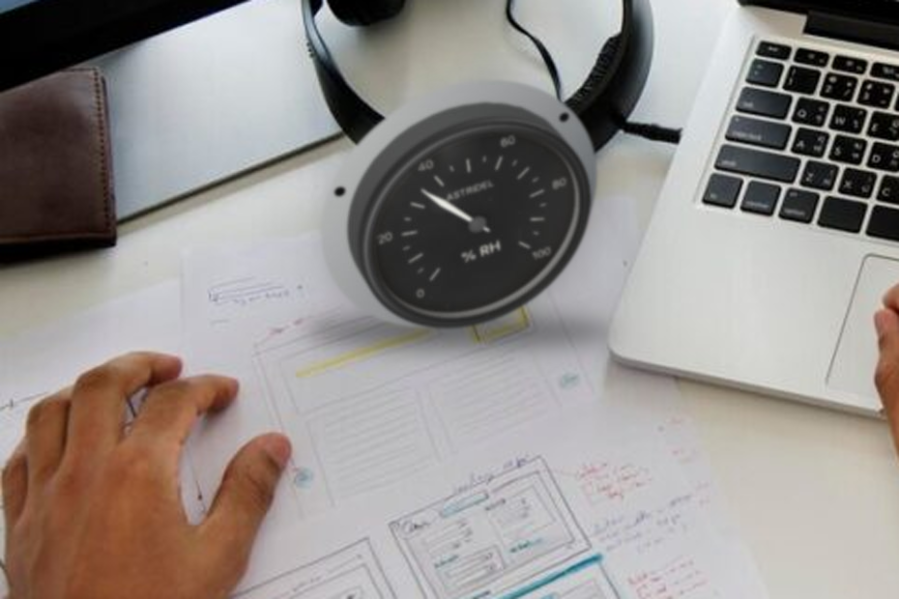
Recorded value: {"value": 35, "unit": "%"}
